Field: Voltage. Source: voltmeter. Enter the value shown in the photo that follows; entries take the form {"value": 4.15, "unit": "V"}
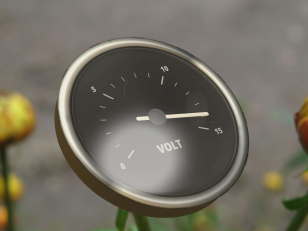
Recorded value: {"value": 14, "unit": "V"}
